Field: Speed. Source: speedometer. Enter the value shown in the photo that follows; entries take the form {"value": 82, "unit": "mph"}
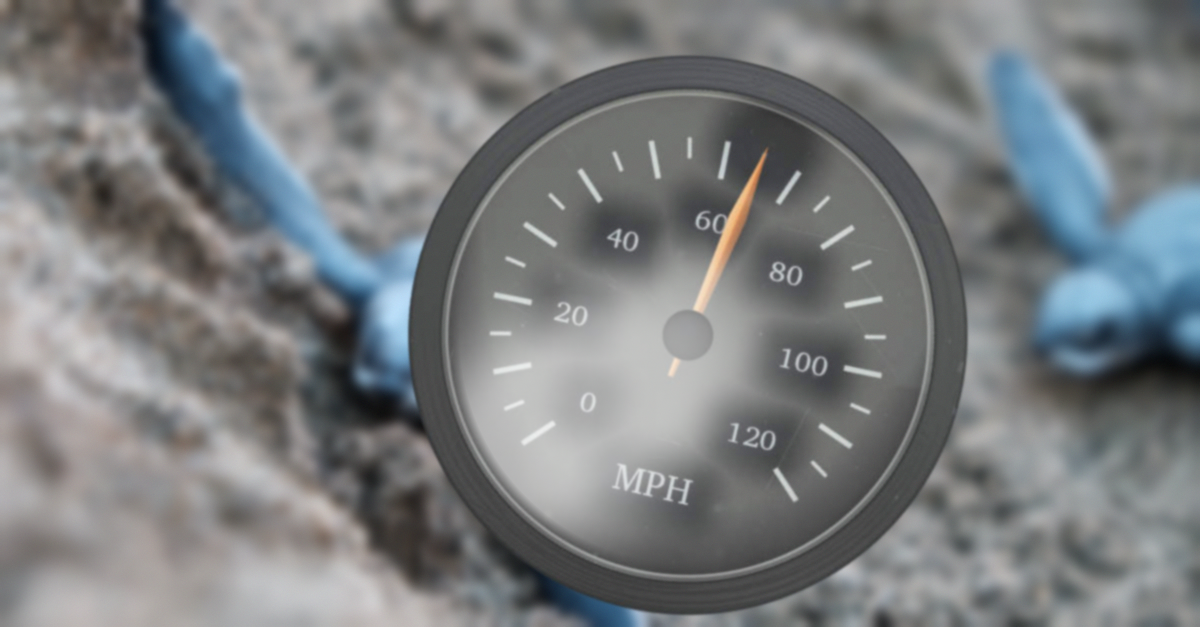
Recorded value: {"value": 65, "unit": "mph"}
